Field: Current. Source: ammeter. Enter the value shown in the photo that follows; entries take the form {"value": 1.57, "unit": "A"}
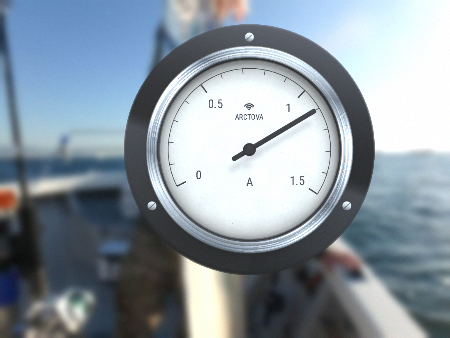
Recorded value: {"value": 1.1, "unit": "A"}
